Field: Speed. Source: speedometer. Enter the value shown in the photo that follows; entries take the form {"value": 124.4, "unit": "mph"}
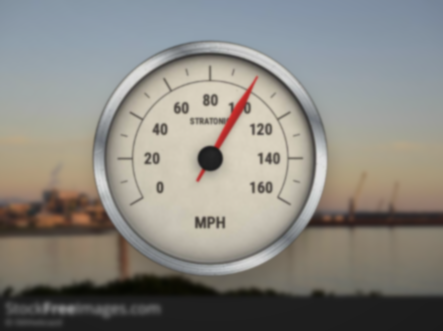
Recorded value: {"value": 100, "unit": "mph"}
